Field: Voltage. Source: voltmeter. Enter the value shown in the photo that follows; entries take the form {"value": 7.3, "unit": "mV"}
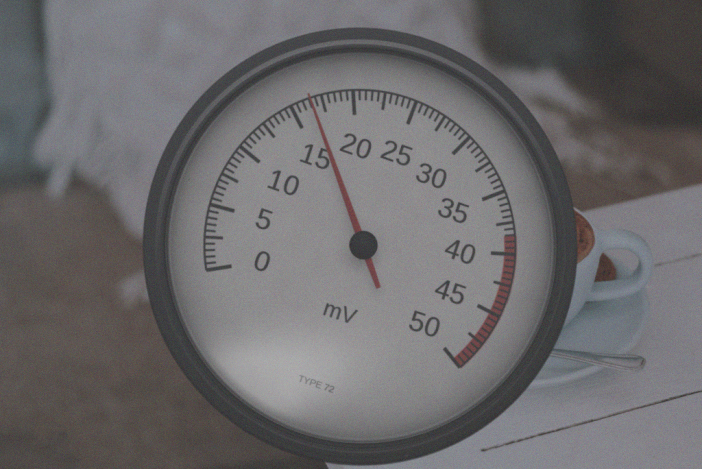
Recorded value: {"value": 16.5, "unit": "mV"}
